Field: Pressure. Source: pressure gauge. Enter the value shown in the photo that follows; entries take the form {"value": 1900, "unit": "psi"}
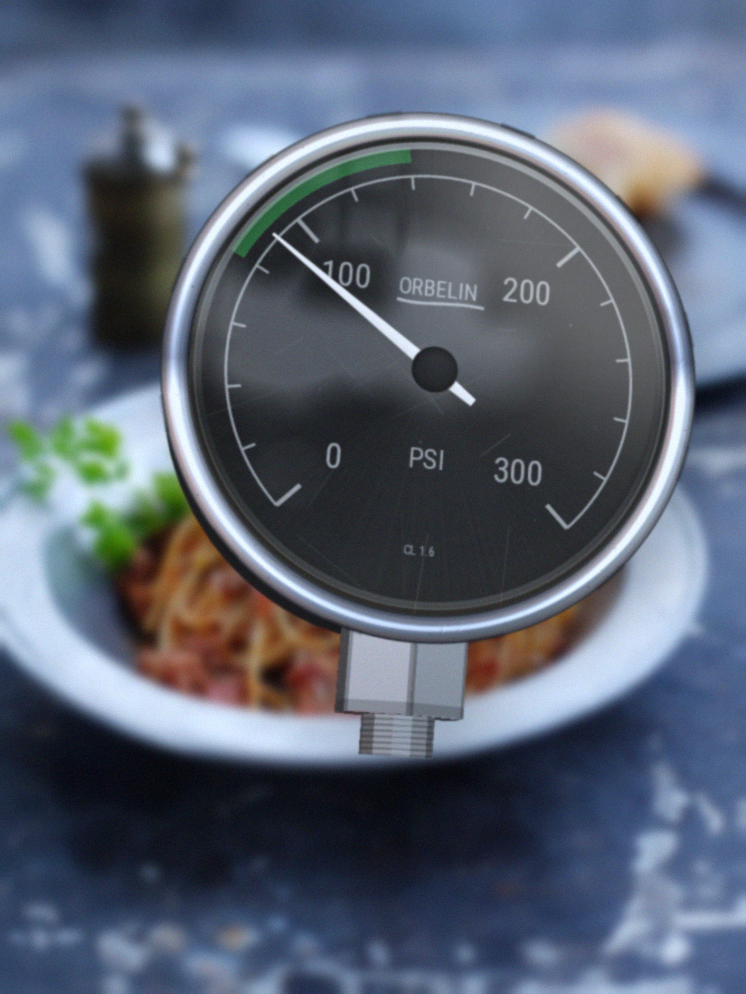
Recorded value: {"value": 90, "unit": "psi"}
